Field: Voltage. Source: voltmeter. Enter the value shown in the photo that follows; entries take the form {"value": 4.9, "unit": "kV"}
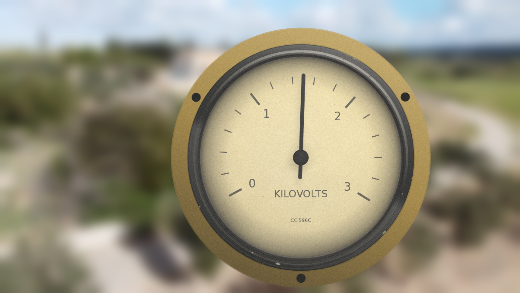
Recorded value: {"value": 1.5, "unit": "kV"}
